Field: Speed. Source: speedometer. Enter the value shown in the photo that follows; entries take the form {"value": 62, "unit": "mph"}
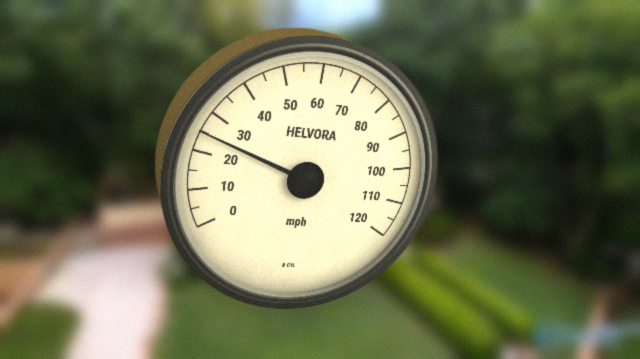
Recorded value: {"value": 25, "unit": "mph"}
